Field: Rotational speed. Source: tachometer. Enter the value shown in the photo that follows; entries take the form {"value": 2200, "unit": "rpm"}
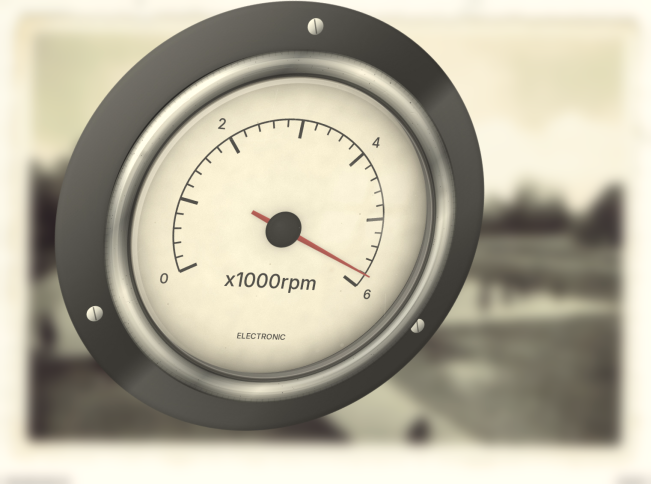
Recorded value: {"value": 5800, "unit": "rpm"}
